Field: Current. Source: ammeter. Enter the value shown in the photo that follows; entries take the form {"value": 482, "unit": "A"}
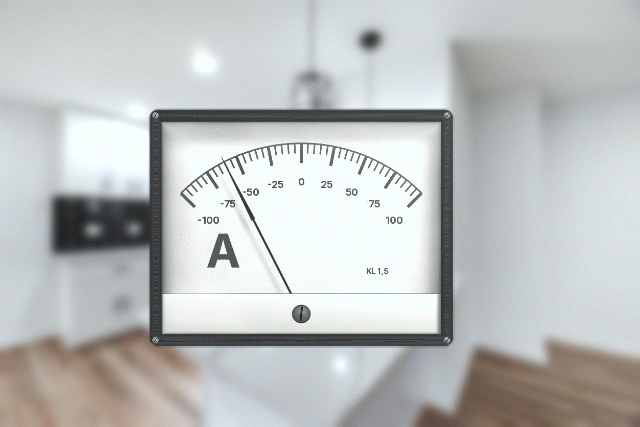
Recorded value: {"value": -60, "unit": "A"}
